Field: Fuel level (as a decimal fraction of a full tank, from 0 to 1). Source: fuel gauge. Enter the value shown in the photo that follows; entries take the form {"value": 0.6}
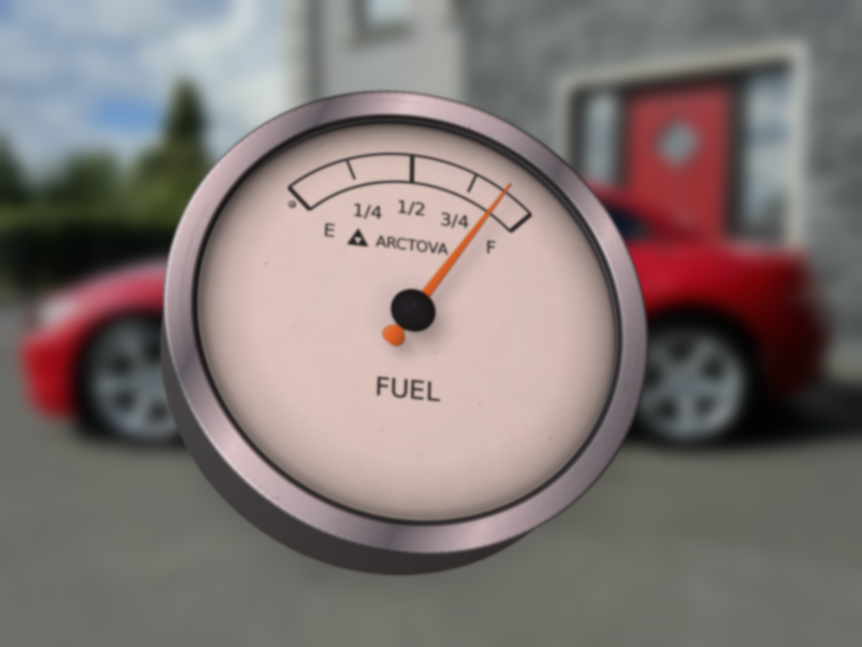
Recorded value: {"value": 0.875}
